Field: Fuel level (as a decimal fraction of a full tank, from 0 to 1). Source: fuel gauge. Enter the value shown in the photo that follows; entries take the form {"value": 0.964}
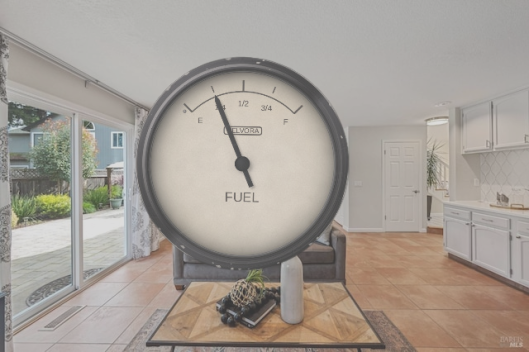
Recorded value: {"value": 0.25}
